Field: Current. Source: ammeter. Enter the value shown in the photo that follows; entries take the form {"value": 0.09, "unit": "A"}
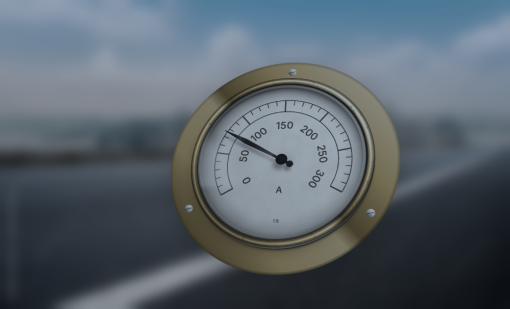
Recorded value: {"value": 75, "unit": "A"}
